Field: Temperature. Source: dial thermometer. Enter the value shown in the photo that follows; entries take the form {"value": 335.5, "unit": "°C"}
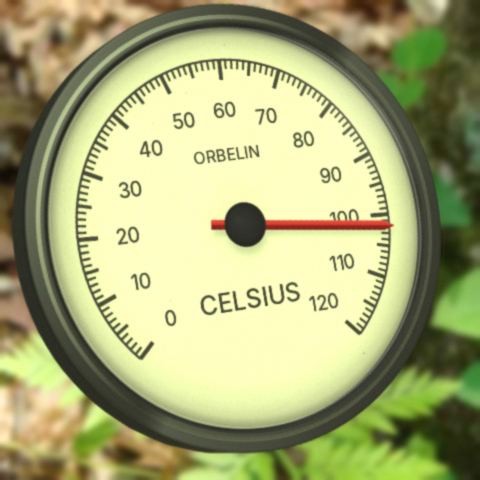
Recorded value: {"value": 102, "unit": "°C"}
